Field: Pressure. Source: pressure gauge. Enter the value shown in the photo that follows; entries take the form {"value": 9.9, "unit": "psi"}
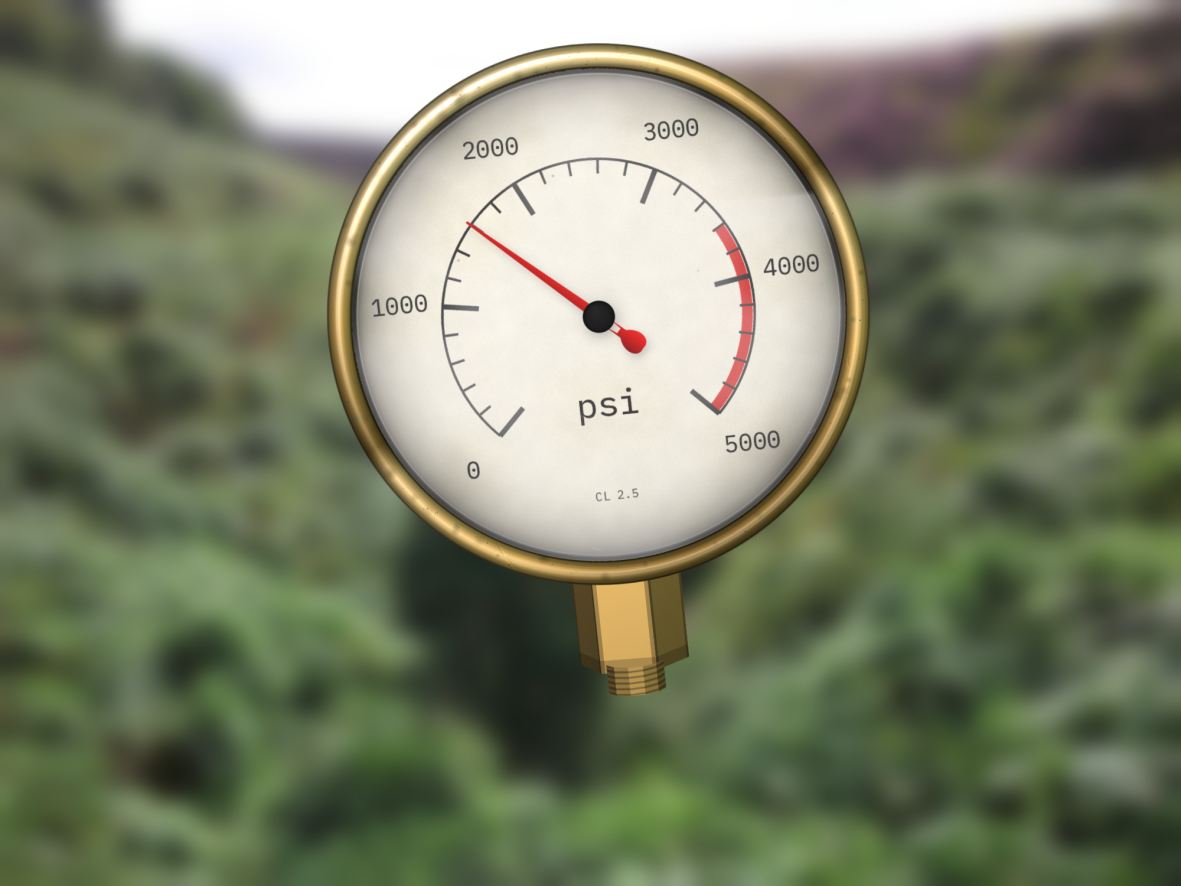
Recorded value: {"value": 1600, "unit": "psi"}
